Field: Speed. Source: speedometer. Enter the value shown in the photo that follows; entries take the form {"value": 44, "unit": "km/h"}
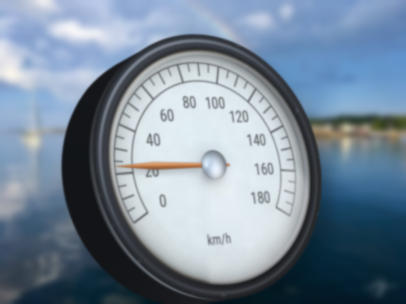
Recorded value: {"value": 22.5, "unit": "km/h"}
